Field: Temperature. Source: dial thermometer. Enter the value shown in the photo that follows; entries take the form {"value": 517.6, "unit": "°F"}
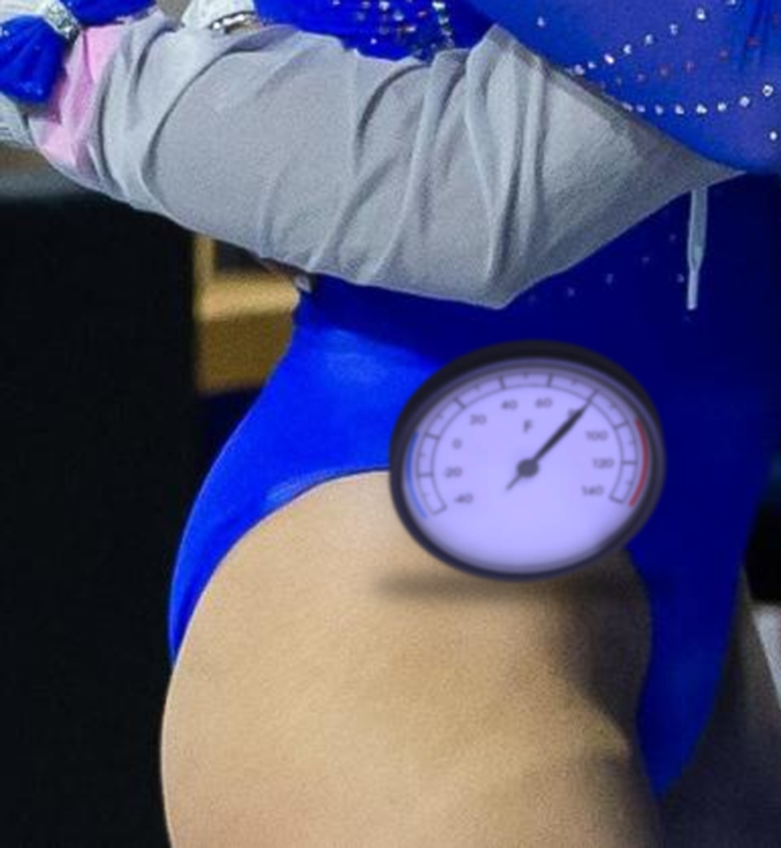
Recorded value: {"value": 80, "unit": "°F"}
